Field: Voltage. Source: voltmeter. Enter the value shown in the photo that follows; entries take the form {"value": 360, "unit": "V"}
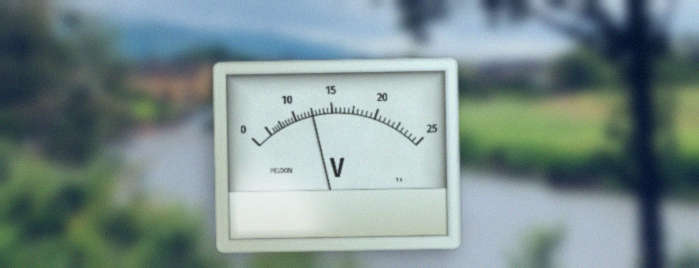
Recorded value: {"value": 12.5, "unit": "V"}
